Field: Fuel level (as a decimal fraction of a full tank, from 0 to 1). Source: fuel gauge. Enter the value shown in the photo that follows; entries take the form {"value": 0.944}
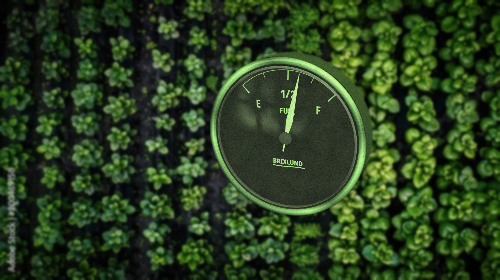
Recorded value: {"value": 0.625}
